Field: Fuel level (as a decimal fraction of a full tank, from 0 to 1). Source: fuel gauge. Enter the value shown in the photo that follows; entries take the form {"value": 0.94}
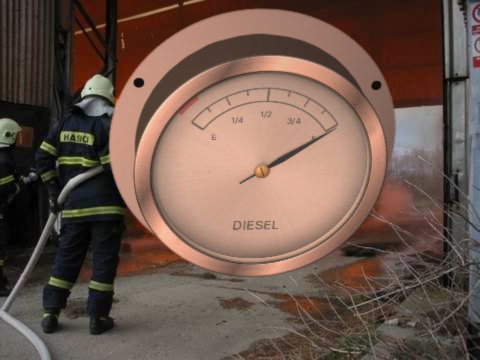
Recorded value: {"value": 1}
